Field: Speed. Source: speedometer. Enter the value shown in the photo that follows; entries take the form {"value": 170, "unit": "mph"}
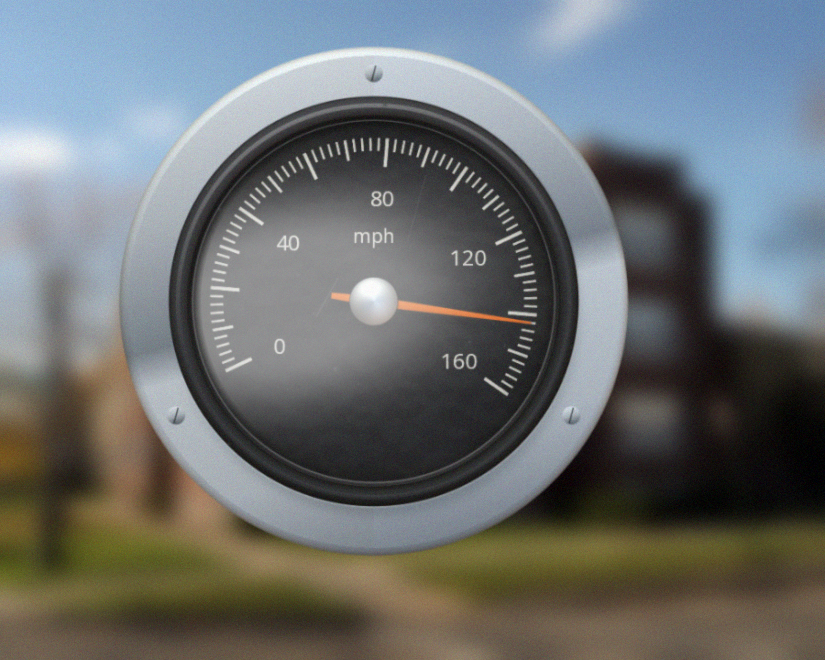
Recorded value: {"value": 142, "unit": "mph"}
